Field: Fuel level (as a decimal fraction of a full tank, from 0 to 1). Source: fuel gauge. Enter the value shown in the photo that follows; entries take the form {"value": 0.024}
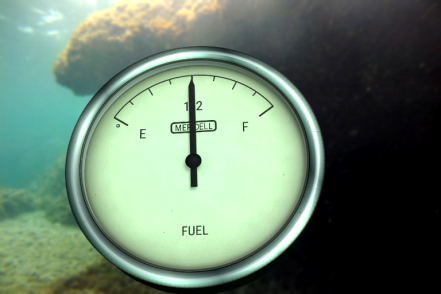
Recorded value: {"value": 0.5}
